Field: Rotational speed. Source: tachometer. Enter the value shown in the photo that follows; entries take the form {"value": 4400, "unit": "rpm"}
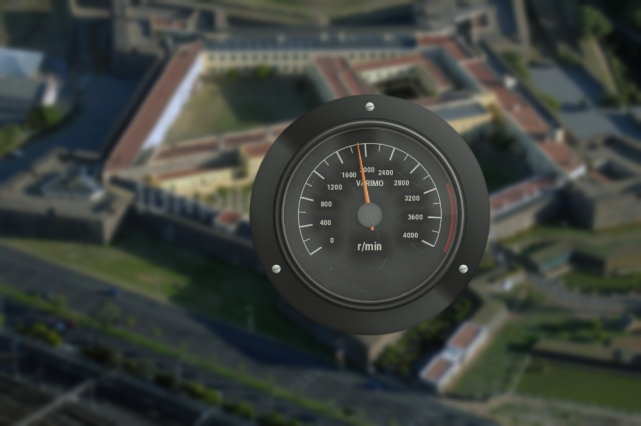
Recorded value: {"value": 1900, "unit": "rpm"}
